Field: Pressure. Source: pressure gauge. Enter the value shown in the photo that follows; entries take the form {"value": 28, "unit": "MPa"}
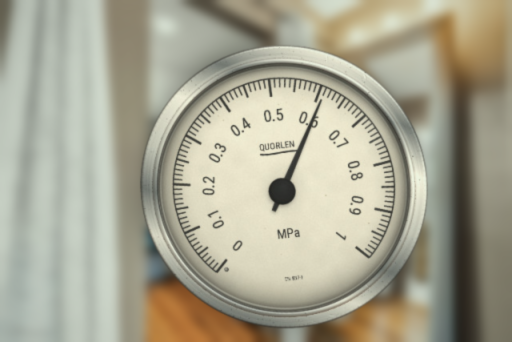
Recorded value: {"value": 0.61, "unit": "MPa"}
